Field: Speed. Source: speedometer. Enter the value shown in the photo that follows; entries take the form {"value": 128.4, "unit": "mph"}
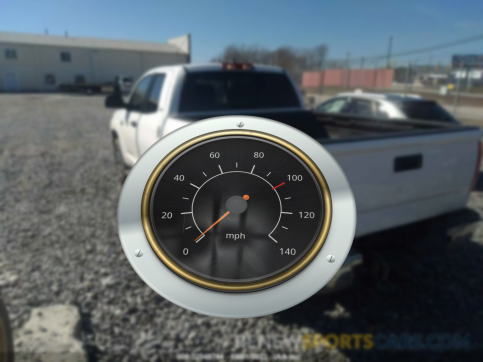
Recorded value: {"value": 0, "unit": "mph"}
